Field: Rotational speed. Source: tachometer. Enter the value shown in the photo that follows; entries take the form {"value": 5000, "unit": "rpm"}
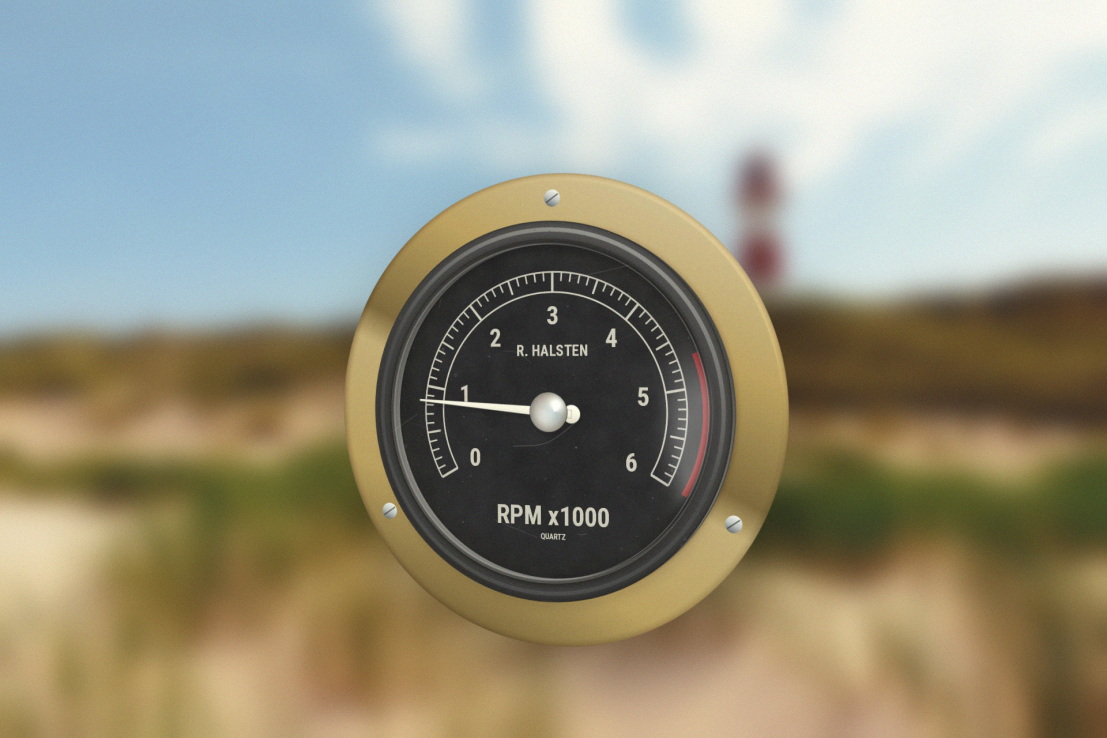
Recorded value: {"value": 850, "unit": "rpm"}
